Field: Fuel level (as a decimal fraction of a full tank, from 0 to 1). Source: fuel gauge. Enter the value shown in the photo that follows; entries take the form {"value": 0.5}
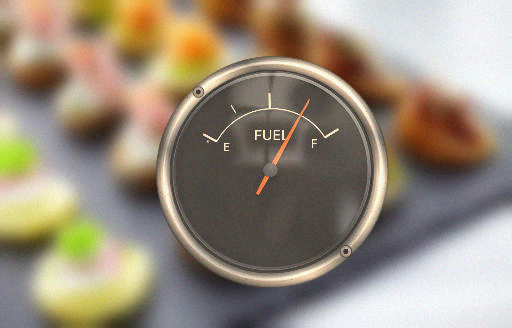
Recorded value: {"value": 0.75}
